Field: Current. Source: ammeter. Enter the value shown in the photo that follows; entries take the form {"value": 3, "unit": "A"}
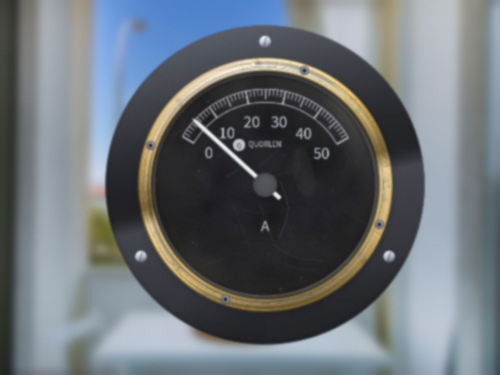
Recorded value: {"value": 5, "unit": "A"}
